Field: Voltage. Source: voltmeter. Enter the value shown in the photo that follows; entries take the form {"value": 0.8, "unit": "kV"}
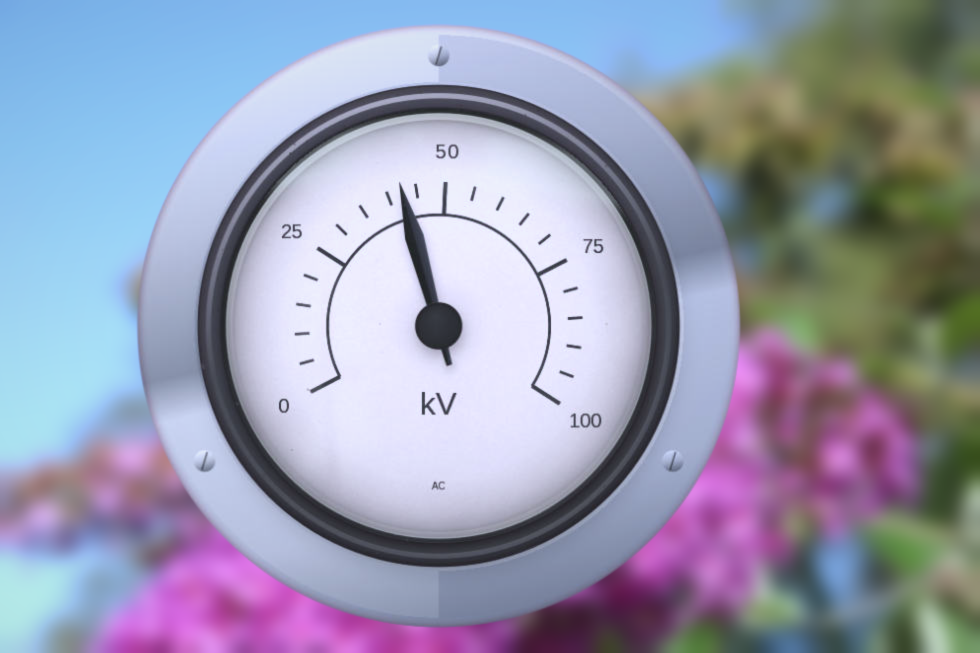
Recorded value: {"value": 42.5, "unit": "kV"}
